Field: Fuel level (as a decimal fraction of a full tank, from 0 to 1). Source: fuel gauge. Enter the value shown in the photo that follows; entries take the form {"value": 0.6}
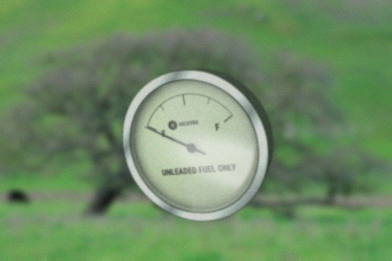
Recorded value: {"value": 0}
